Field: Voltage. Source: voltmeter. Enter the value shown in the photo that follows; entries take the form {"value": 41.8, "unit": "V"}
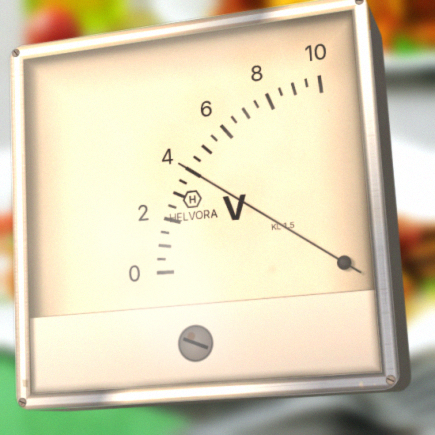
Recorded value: {"value": 4, "unit": "V"}
